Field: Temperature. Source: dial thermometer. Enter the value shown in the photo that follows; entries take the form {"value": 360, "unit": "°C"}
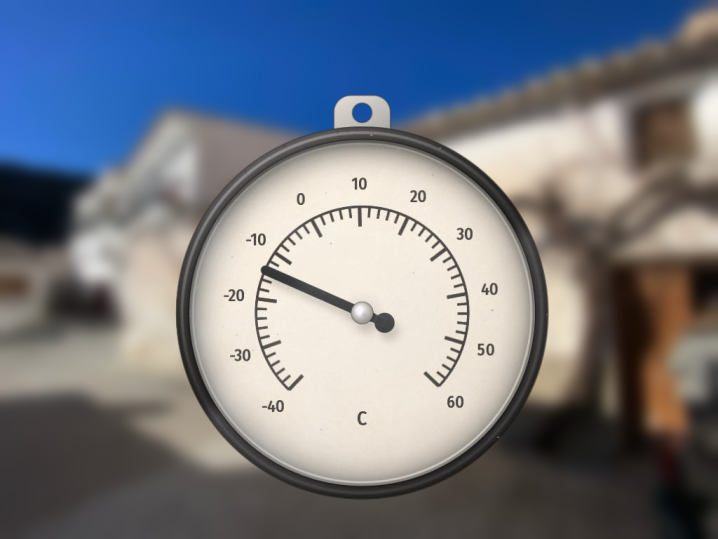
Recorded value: {"value": -14, "unit": "°C"}
